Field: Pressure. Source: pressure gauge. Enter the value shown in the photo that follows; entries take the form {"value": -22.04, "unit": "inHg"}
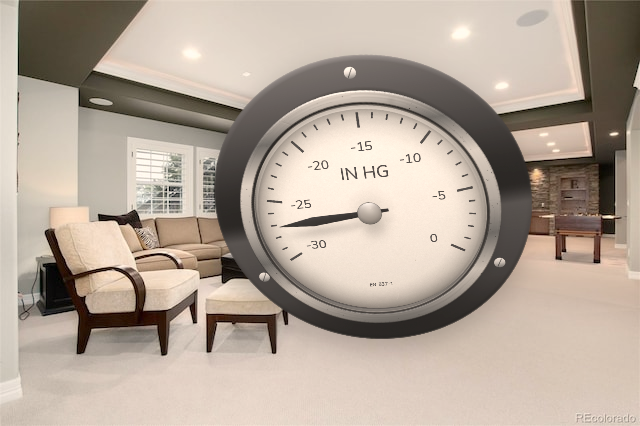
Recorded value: {"value": -27, "unit": "inHg"}
